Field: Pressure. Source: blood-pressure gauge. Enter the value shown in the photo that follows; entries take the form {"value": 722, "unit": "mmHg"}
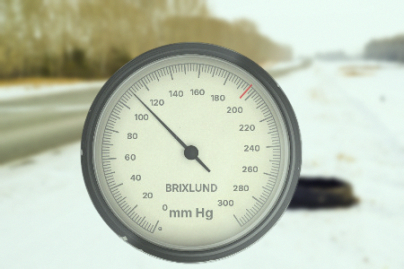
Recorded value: {"value": 110, "unit": "mmHg"}
